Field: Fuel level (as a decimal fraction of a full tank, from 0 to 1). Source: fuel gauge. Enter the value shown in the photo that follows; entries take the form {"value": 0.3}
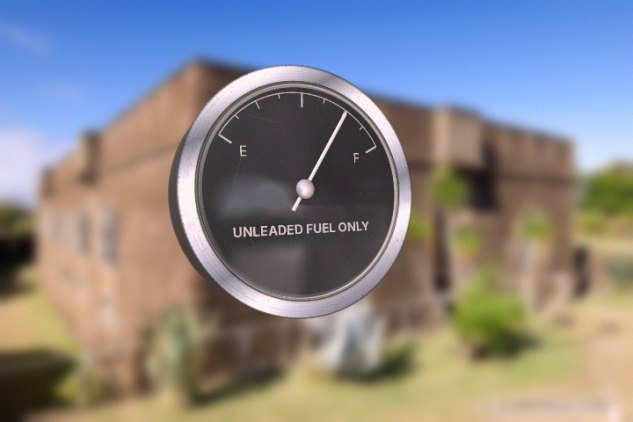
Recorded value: {"value": 0.75}
